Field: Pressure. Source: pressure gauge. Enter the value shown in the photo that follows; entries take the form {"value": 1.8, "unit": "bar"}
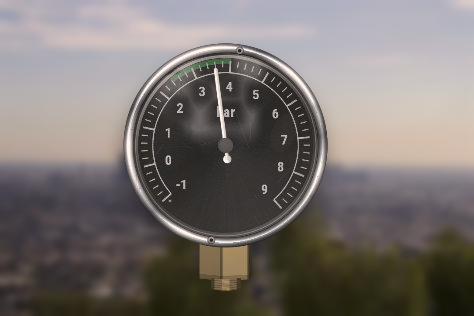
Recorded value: {"value": 3.6, "unit": "bar"}
